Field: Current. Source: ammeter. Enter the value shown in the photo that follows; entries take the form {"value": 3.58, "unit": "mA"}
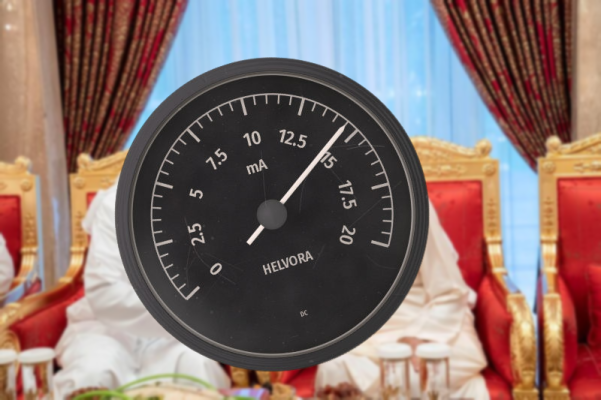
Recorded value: {"value": 14.5, "unit": "mA"}
